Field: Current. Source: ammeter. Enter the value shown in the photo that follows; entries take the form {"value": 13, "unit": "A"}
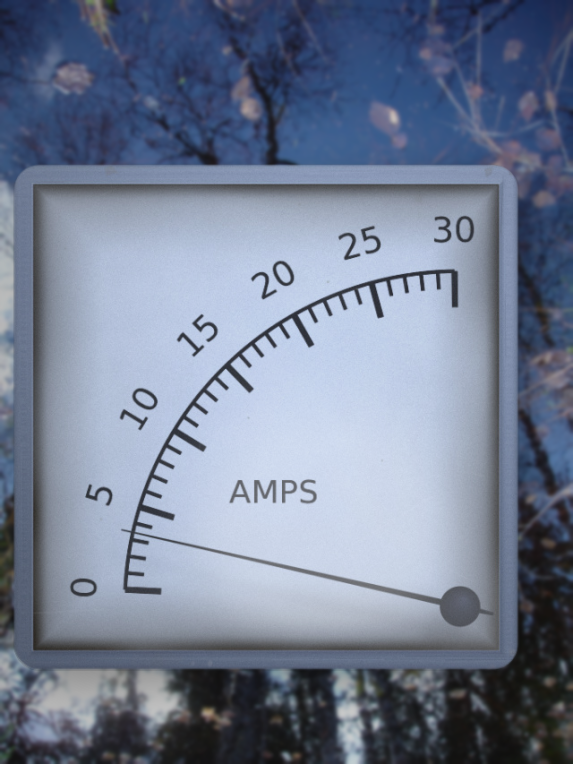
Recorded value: {"value": 3.5, "unit": "A"}
